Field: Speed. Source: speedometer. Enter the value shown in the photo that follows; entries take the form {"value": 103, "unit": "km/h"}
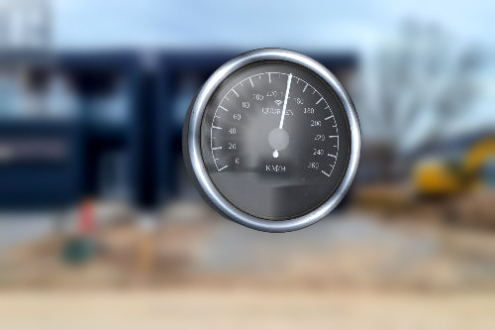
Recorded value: {"value": 140, "unit": "km/h"}
